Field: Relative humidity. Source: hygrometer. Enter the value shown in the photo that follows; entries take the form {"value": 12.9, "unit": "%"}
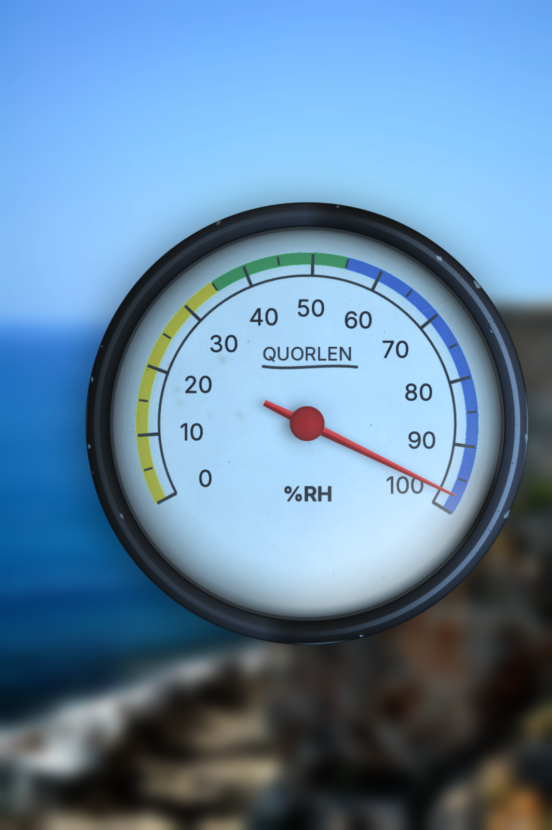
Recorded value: {"value": 97.5, "unit": "%"}
